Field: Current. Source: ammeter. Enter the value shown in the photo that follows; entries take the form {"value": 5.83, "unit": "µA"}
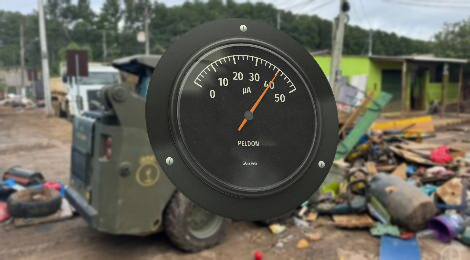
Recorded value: {"value": 40, "unit": "µA"}
